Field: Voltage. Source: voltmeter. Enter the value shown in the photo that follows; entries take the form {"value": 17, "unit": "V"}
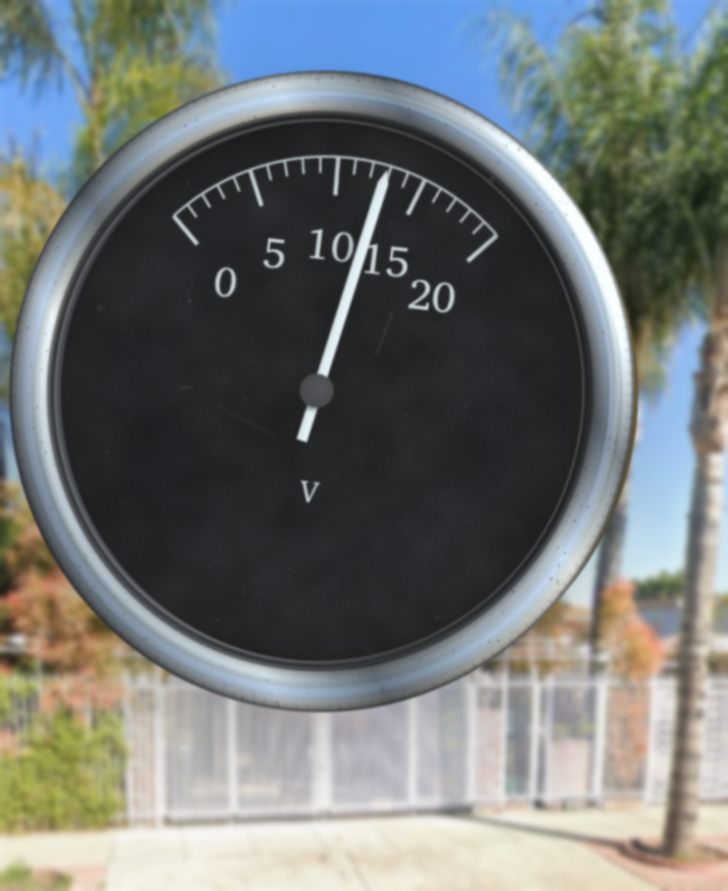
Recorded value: {"value": 13, "unit": "V"}
